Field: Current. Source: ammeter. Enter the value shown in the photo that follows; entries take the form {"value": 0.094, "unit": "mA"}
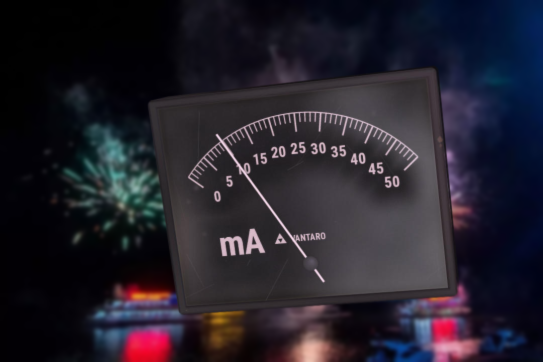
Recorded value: {"value": 10, "unit": "mA"}
